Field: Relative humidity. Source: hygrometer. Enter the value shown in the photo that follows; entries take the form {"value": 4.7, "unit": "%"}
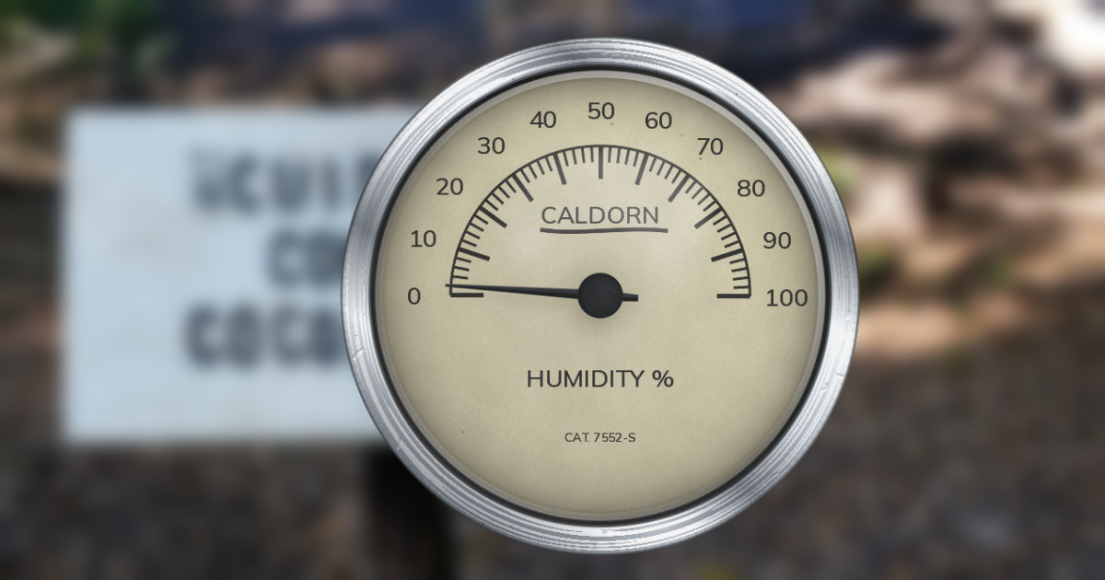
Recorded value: {"value": 2, "unit": "%"}
